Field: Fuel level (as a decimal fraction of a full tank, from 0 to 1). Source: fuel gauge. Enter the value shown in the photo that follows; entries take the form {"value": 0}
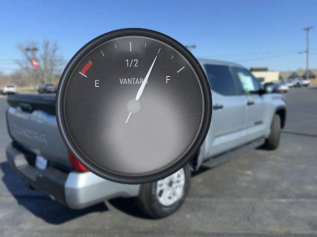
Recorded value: {"value": 0.75}
